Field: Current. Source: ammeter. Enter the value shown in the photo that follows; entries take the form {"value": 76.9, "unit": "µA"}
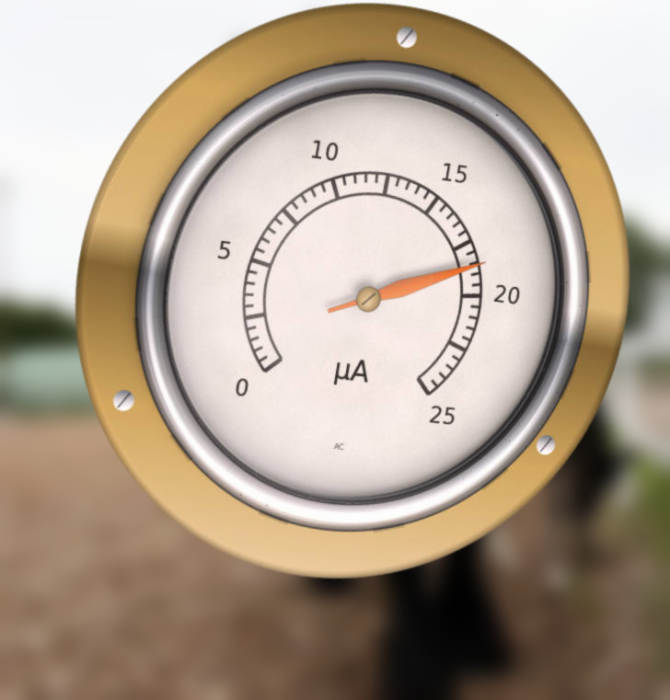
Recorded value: {"value": 18.5, "unit": "µA"}
